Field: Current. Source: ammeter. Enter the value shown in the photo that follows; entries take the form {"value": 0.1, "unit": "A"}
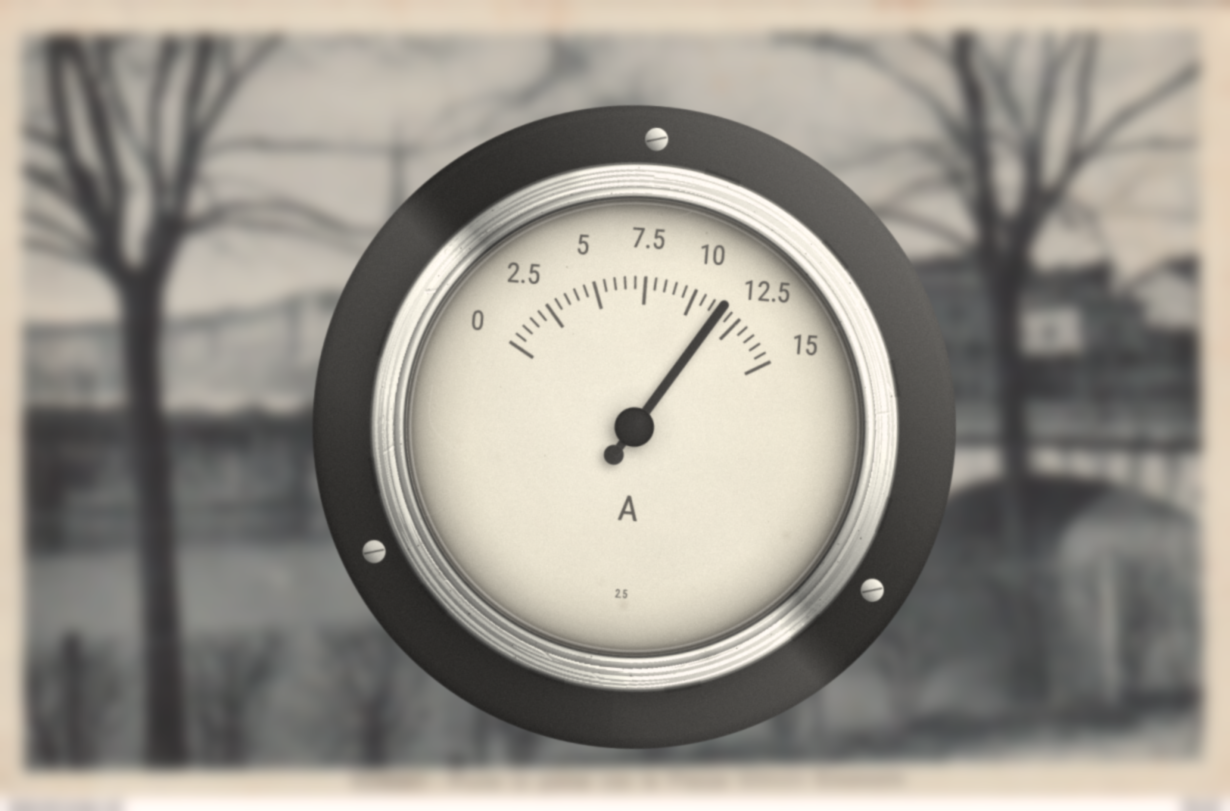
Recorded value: {"value": 11.5, "unit": "A"}
